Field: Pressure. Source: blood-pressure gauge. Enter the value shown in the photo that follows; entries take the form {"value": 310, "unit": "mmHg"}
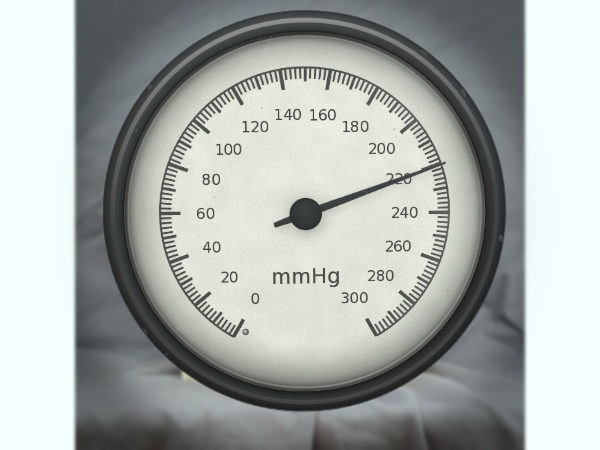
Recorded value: {"value": 220, "unit": "mmHg"}
